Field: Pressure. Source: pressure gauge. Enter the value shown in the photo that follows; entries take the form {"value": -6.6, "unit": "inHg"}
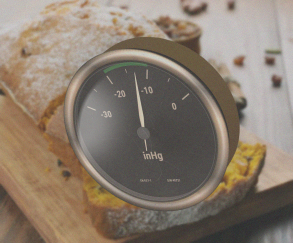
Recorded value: {"value": -12.5, "unit": "inHg"}
